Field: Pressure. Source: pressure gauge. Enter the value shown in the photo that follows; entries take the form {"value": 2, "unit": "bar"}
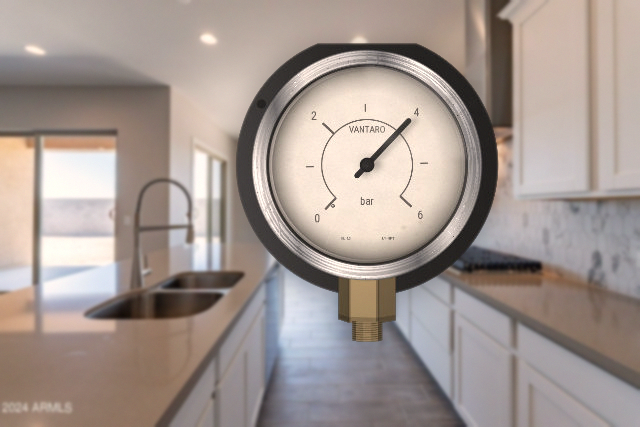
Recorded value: {"value": 4, "unit": "bar"}
